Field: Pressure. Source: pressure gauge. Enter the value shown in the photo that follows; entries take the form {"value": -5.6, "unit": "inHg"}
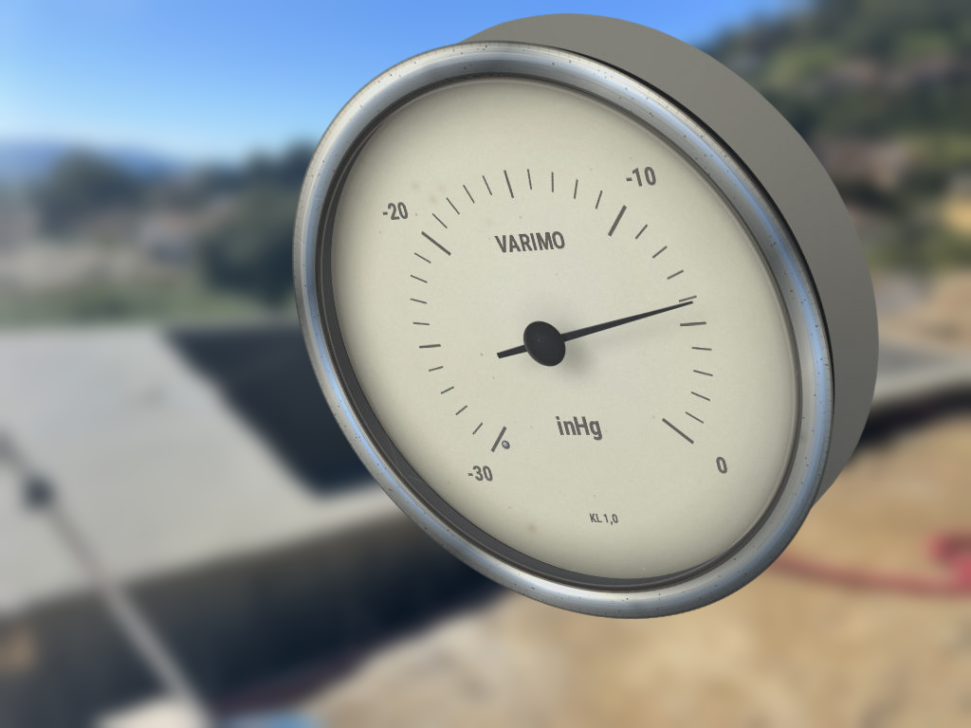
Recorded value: {"value": -6, "unit": "inHg"}
